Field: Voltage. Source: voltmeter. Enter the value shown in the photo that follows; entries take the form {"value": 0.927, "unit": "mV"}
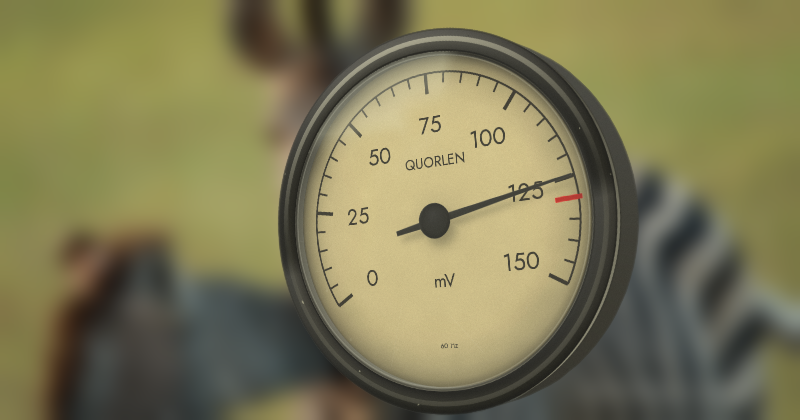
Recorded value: {"value": 125, "unit": "mV"}
